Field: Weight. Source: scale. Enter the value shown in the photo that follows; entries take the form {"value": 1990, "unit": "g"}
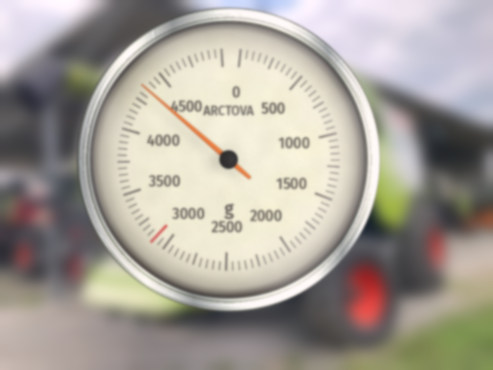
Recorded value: {"value": 4350, "unit": "g"}
